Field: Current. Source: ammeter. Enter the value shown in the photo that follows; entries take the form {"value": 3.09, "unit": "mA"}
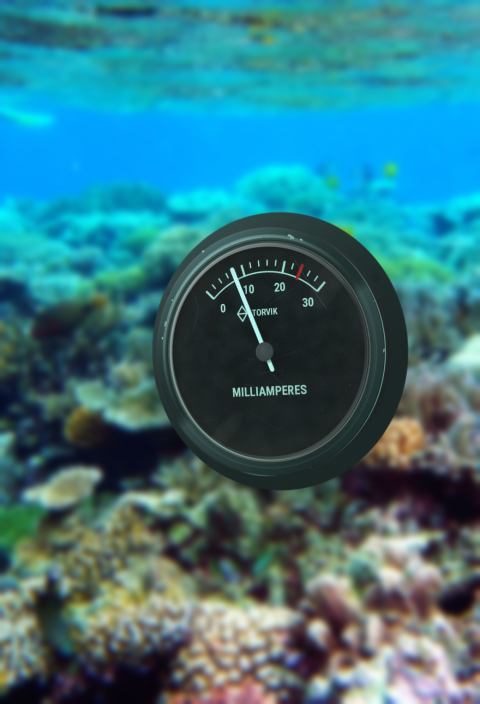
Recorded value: {"value": 8, "unit": "mA"}
